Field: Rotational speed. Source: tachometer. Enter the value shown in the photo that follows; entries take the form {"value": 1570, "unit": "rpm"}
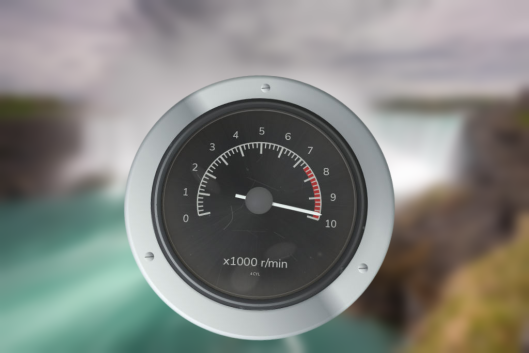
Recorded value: {"value": 9800, "unit": "rpm"}
